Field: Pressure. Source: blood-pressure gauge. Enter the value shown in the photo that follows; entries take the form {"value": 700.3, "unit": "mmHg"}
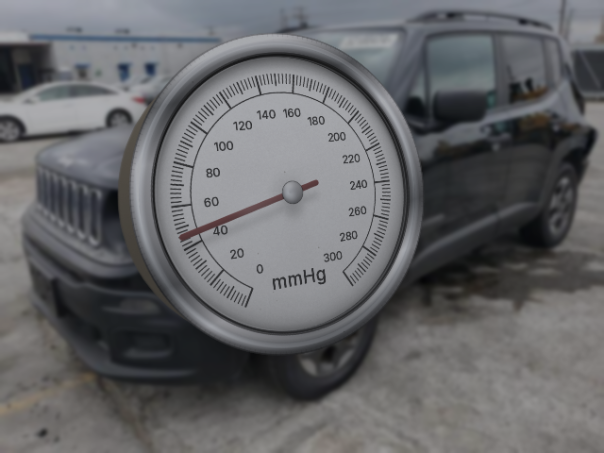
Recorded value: {"value": 46, "unit": "mmHg"}
